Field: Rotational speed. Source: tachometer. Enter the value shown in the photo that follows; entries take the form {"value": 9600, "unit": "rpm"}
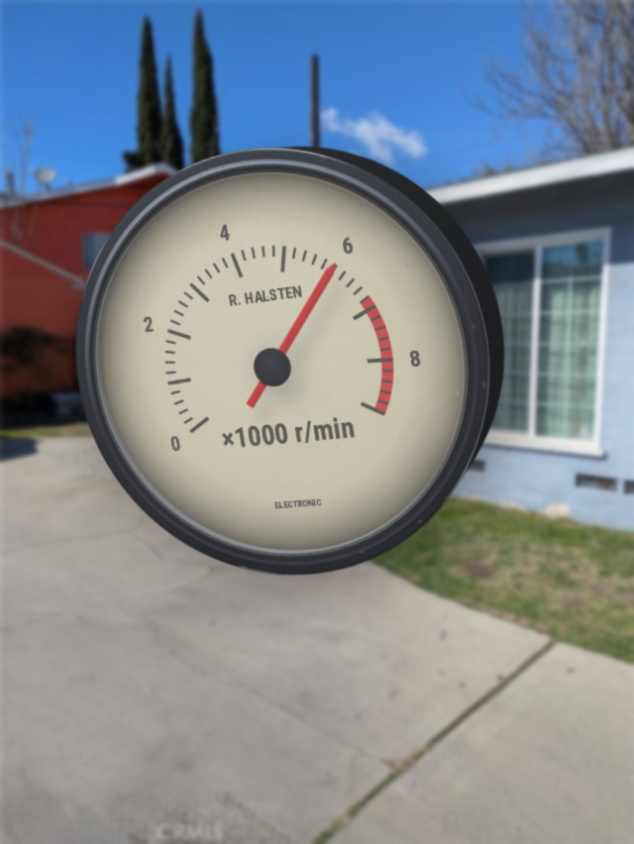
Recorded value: {"value": 6000, "unit": "rpm"}
